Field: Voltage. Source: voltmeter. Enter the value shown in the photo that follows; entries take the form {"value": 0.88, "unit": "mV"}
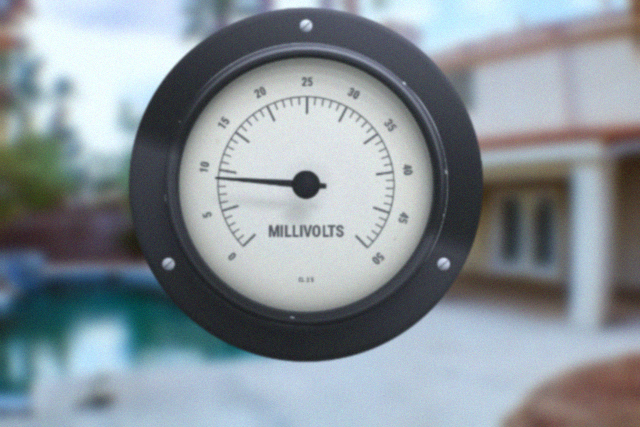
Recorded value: {"value": 9, "unit": "mV"}
